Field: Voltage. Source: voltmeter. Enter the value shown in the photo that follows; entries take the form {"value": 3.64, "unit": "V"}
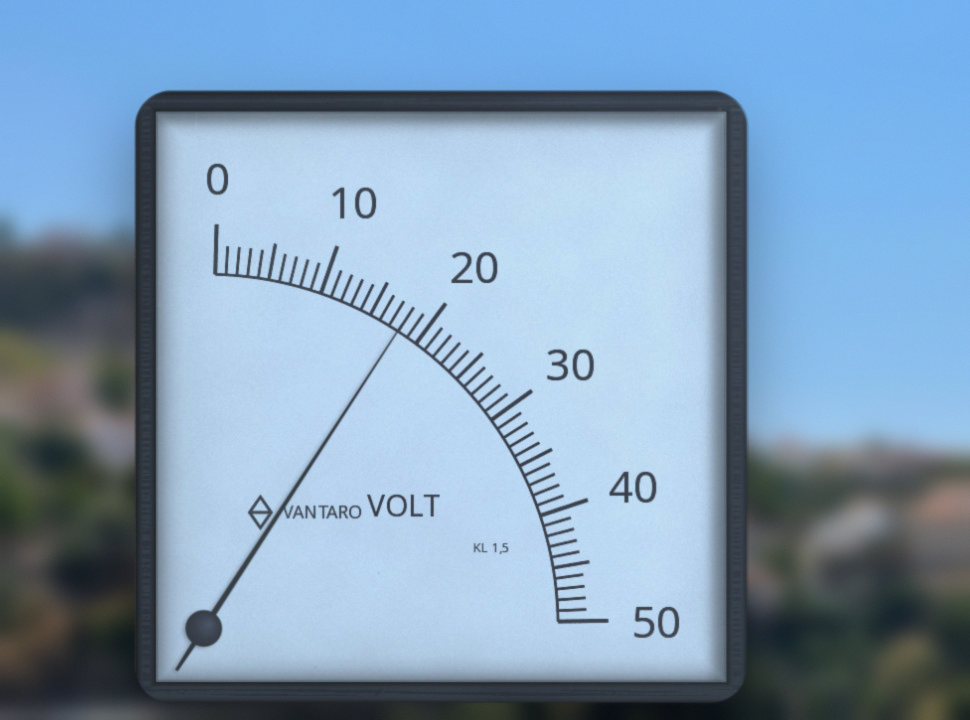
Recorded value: {"value": 18, "unit": "V"}
